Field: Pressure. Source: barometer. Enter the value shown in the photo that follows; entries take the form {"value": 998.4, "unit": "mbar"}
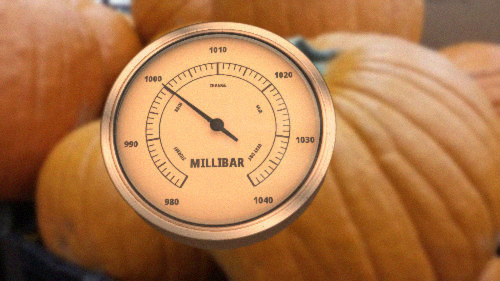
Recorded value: {"value": 1000, "unit": "mbar"}
